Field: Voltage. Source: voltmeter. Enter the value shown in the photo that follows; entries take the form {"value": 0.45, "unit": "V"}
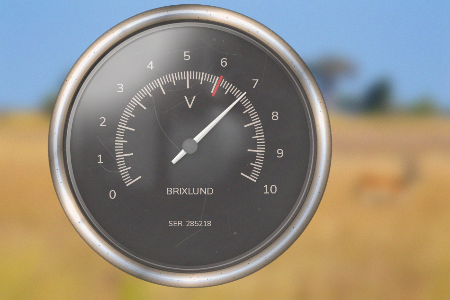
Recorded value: {"value": 7, "unit": "V"}
